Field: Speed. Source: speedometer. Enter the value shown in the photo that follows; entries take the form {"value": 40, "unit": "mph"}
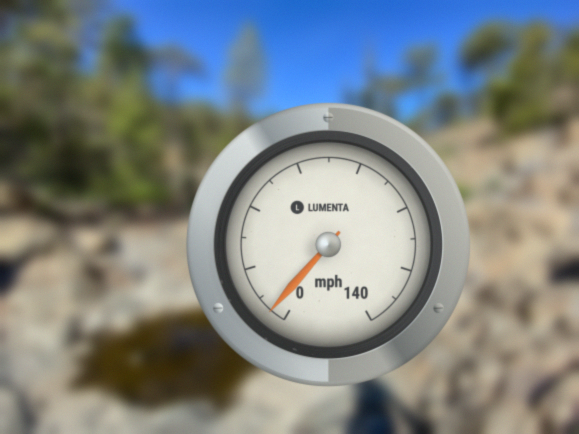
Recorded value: {"value": 5, "unit": "mph"}
